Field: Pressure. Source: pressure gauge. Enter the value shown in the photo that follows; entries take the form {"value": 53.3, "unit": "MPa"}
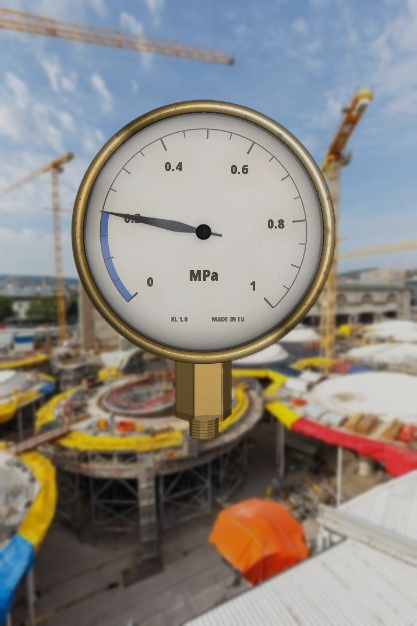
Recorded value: {"value": 0.2, "unit": "MPa"}
